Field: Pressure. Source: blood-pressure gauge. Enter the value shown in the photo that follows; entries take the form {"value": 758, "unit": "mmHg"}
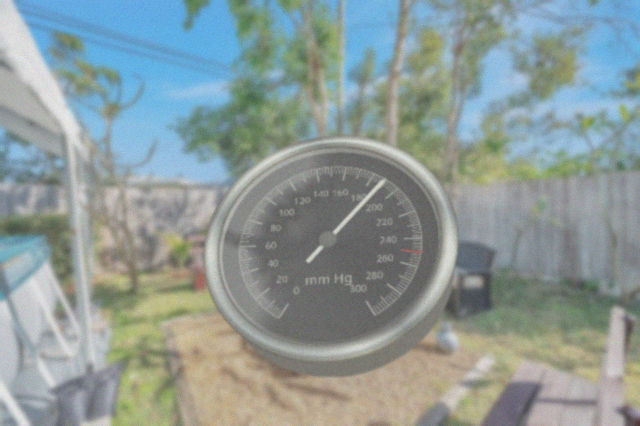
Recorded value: {"value": 190, "unit": "mmHg"}
